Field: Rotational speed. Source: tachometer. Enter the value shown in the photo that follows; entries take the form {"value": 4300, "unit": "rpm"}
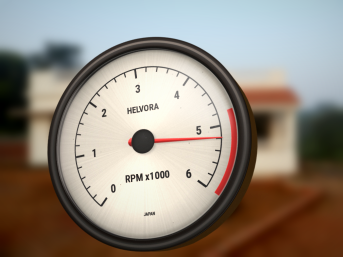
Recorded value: {"value": 5200, "unit": "rpm"}
